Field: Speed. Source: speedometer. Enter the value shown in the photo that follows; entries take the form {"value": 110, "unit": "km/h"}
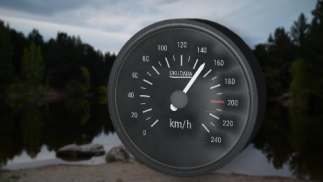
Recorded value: {"value": 150, "unit": "km/h"}
